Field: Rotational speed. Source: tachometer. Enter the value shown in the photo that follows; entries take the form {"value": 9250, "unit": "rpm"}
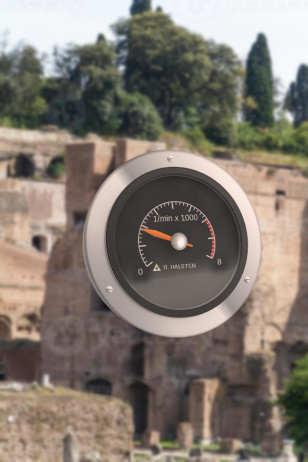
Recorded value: {"value": 1800, "unit": "rpm"}
